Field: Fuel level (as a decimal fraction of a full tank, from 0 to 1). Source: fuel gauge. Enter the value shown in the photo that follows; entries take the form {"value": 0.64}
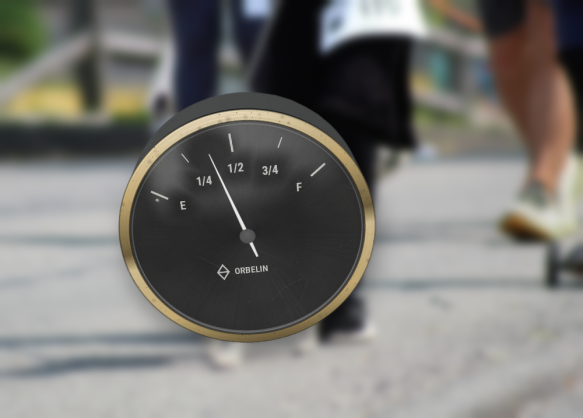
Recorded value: {"value": 0.375}
